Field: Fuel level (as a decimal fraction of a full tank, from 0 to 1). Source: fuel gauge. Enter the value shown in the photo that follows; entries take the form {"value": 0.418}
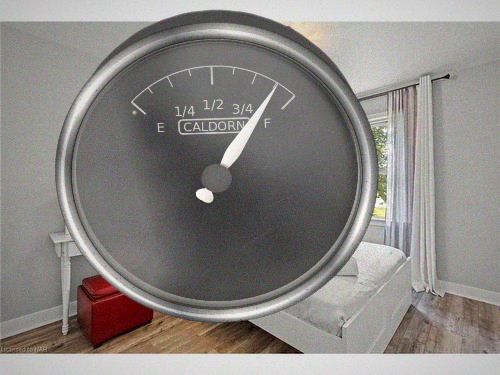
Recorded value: {"value": 0.875}
